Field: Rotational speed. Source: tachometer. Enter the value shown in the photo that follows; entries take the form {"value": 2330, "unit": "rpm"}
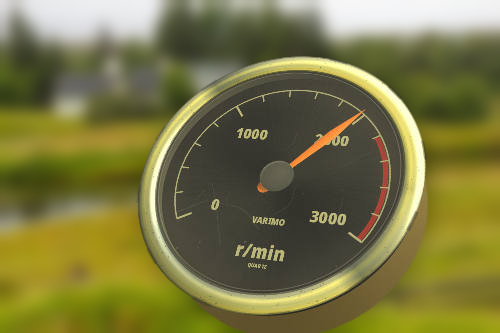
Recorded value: {"value": 2000, "unit": "rpm"}
